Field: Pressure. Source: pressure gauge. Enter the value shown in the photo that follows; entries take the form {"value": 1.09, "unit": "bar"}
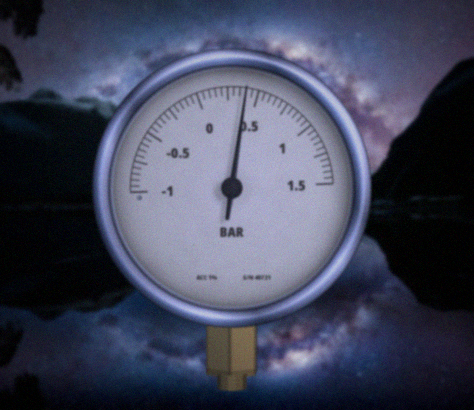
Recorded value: {"value": 0.4, "unit": "bar"}
